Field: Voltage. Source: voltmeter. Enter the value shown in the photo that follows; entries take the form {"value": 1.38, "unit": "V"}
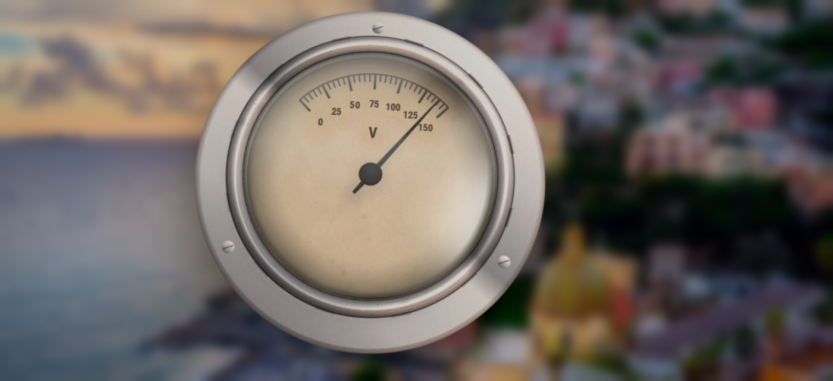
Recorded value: {"value": 140, "unit": "V"}
